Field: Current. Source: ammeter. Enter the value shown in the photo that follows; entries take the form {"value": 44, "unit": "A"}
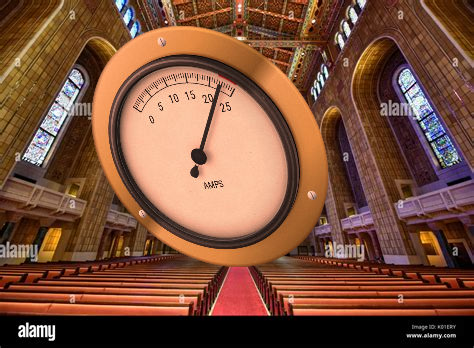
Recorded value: {"value": 22.5, "unit": "A"}
